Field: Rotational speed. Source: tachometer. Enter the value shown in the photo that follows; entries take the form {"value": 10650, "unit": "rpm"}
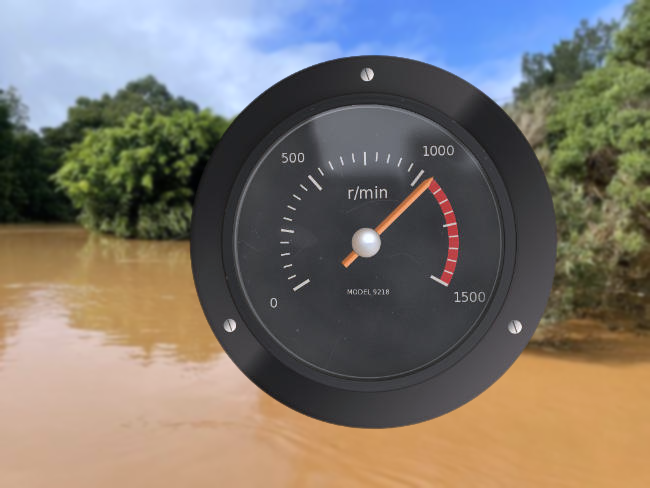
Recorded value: {"value": 1050, "unit": "rpm"}
